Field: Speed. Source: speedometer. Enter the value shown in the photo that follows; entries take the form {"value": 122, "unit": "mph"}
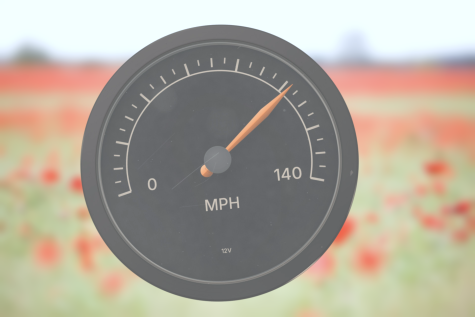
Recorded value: {"value": 102.5, "unit": "mph"}
